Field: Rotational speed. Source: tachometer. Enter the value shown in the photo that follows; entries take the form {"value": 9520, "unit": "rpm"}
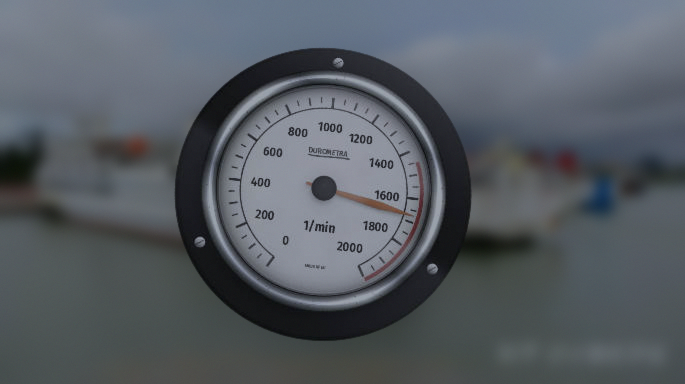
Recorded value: {"value": 1675, "unit": "rpm"}
